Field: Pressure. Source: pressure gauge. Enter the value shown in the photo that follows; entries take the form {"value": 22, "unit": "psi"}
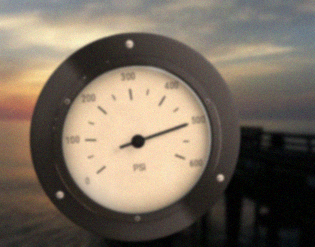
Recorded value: {"value": 500, "unit": "psi"}
